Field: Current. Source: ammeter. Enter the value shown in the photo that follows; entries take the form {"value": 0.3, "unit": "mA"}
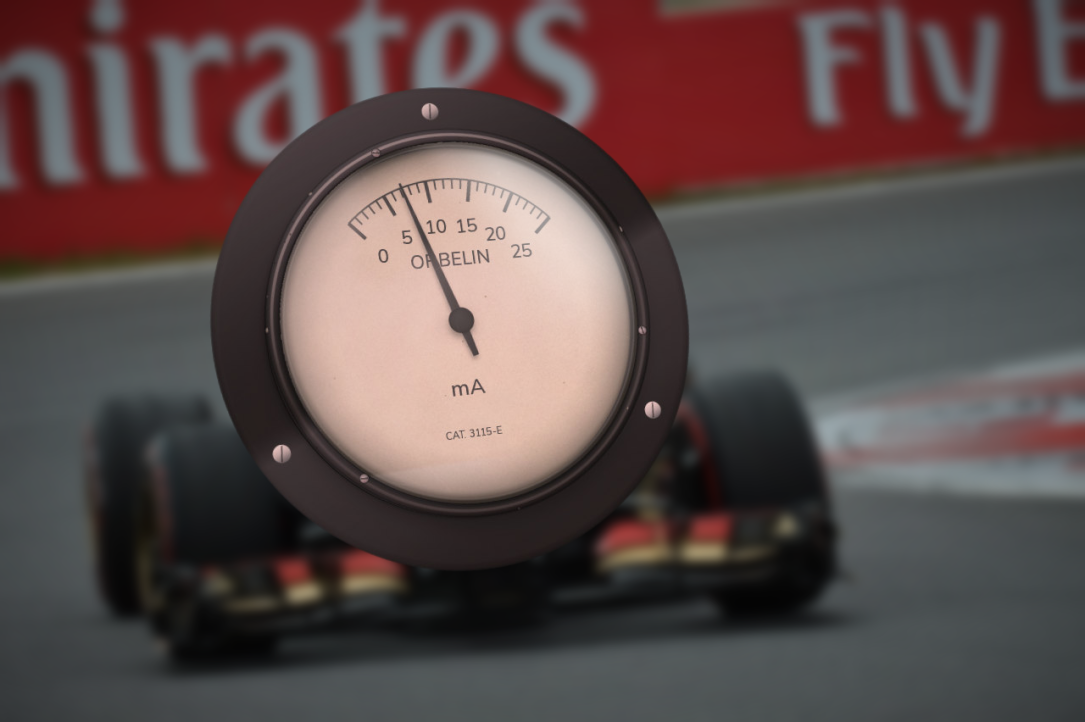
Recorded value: {"value": 7, "unit": "mA"}
